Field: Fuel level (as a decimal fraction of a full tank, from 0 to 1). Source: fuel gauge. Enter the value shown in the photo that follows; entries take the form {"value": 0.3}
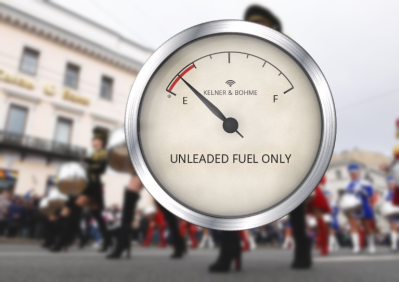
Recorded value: {"value": 0.125}
